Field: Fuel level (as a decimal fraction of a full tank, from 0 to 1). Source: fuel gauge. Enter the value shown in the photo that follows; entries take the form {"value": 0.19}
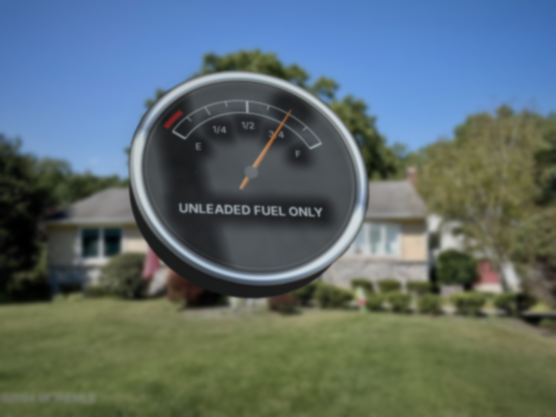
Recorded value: {"value": 0.75}
